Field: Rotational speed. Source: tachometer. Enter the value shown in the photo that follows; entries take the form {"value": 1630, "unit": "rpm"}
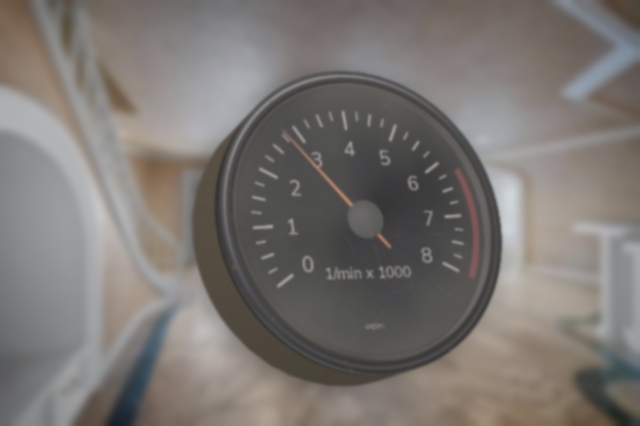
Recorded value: {"value": 2750, "unit": "rpm"}
